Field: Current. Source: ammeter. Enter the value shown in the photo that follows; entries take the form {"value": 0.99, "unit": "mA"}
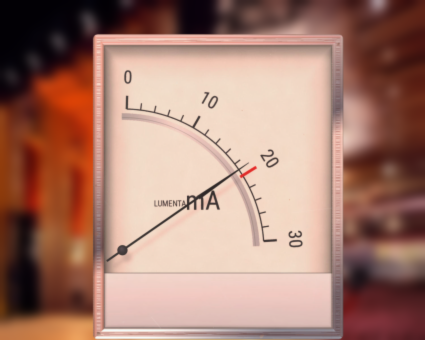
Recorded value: {"value": 19, "unit": "mA"}
